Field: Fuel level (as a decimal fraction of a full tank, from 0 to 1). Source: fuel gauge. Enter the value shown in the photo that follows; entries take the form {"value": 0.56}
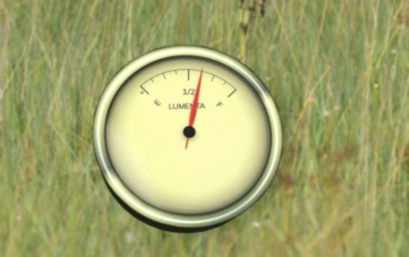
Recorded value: {"value": 0.625}
